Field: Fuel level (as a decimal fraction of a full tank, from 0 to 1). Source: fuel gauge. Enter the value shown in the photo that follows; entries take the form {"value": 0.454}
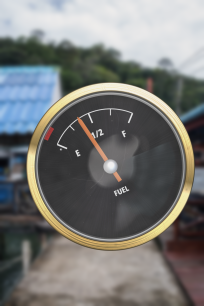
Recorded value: {"value": 0.375}
